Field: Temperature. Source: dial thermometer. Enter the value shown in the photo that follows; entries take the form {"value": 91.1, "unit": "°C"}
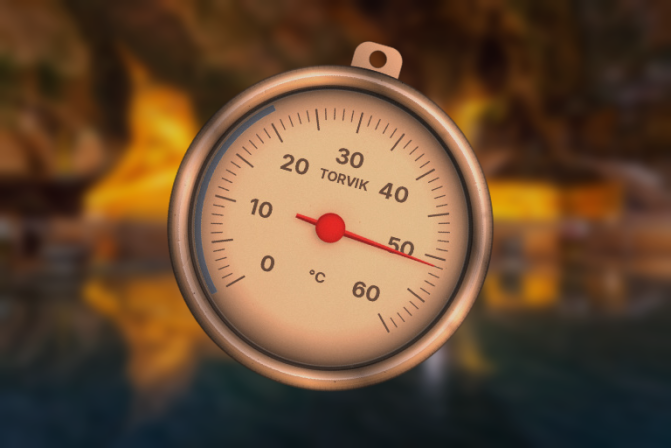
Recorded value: {"value": 51, "unit": "°C"}
